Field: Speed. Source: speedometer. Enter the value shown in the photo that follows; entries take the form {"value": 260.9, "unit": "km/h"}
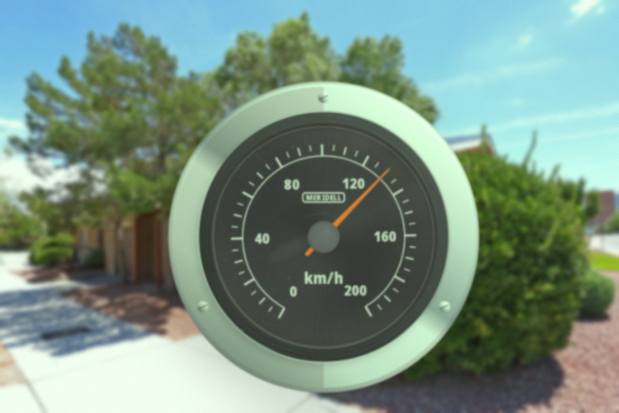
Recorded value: {"value": 130, "unit": "km/h"}
